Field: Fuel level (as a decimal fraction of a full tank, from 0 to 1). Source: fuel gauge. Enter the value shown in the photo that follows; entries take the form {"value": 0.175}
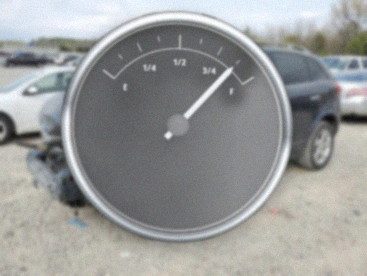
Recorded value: {"value": 0.875}
